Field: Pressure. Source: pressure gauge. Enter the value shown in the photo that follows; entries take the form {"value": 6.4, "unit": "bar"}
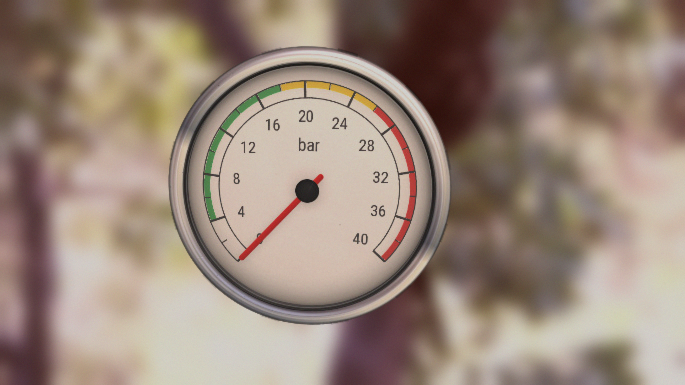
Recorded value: {"value": 0, "unit": "bar"}
